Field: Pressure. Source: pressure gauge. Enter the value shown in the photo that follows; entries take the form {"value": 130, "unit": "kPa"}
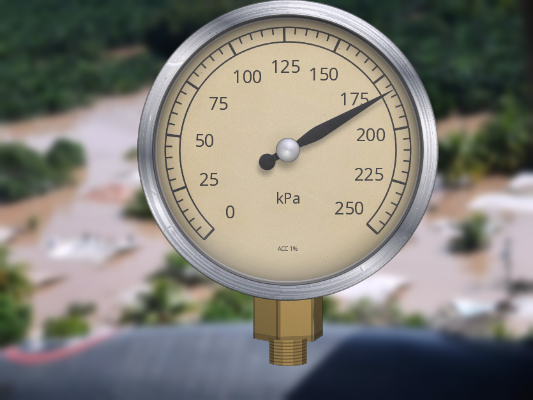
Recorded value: {"value": 182.5, "unit": "kPa"}
